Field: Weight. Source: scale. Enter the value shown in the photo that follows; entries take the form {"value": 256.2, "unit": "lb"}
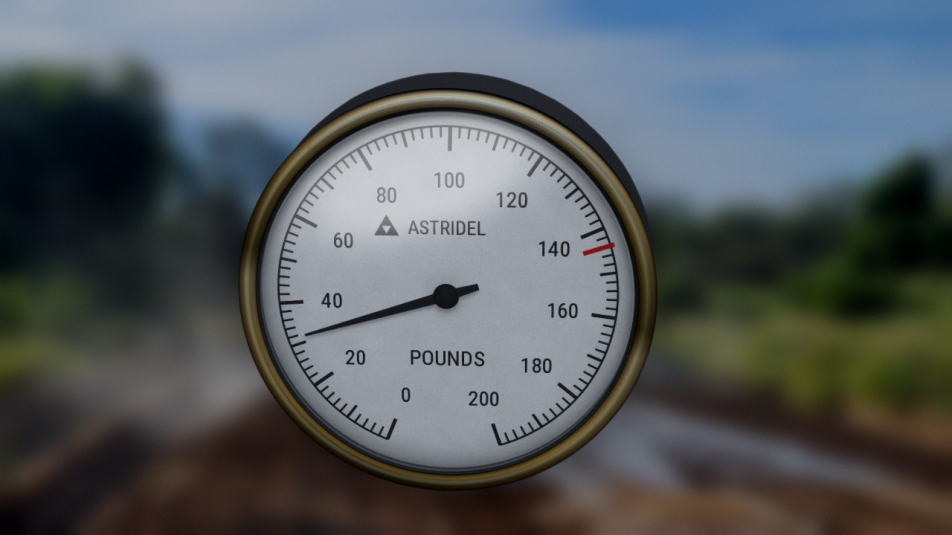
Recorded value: {"value": 32, "unit": "lb"}
